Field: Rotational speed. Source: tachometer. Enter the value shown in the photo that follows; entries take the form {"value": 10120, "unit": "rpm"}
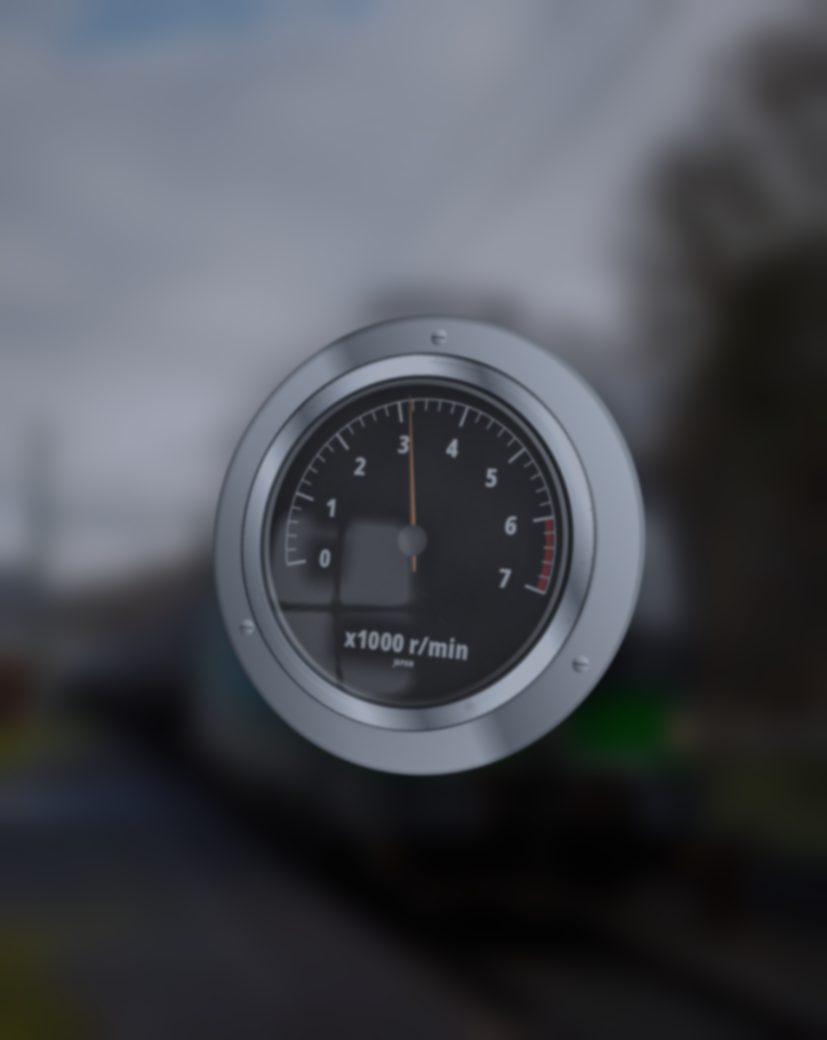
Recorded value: {"value": 3200, "unit": "rpm"}
